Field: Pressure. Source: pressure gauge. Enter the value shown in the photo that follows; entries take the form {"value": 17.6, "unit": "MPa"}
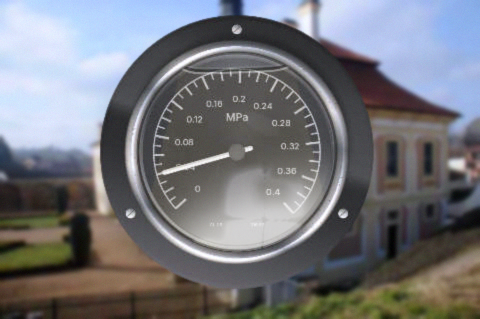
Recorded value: {"value": 0.04, "unit": "MPa"}
